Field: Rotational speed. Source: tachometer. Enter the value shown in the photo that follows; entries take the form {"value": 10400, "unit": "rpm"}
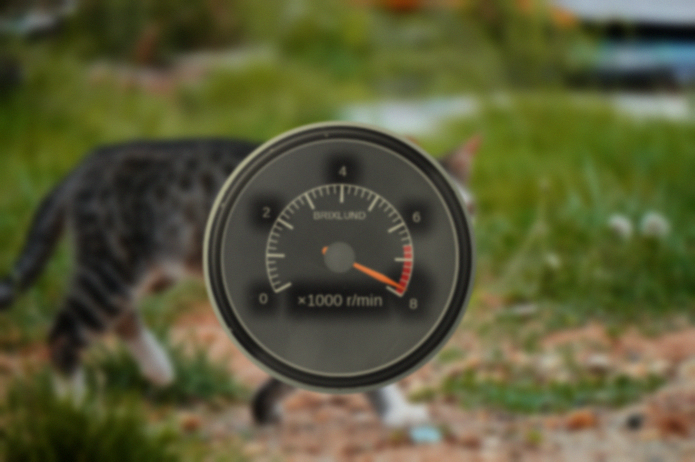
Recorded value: {"value": 7800, "unit": "rpm"}
